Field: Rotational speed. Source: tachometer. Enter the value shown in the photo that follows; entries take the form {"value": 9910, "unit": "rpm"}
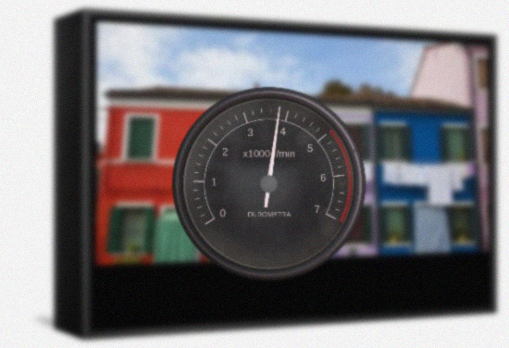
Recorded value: {"value": 3800, "unit": "rpm"}
